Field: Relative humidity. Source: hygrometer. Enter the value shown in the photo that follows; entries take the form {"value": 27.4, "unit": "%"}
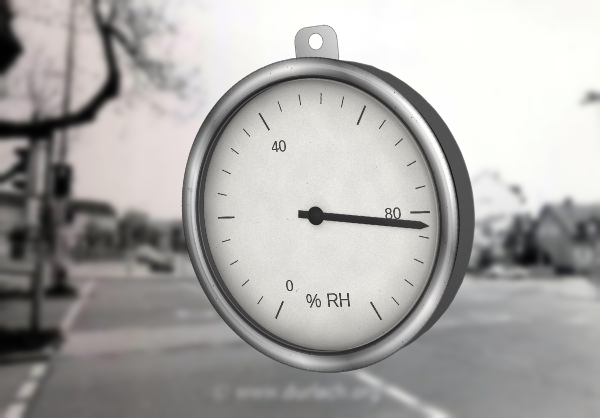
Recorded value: {"value": 82, "unit": "%"}
